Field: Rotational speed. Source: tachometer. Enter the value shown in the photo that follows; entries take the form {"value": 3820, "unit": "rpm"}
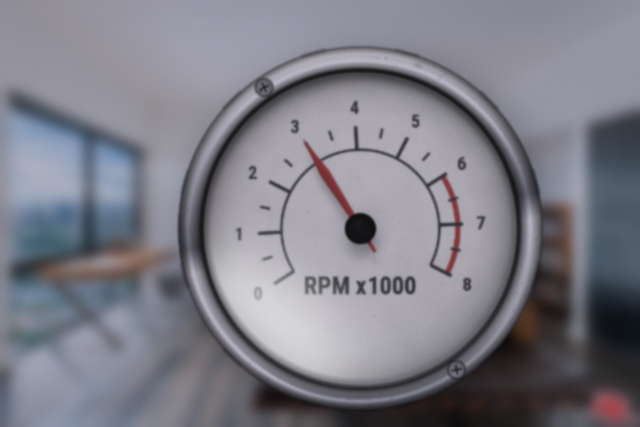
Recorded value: {"value": 3000, "unit": "rpm"}
